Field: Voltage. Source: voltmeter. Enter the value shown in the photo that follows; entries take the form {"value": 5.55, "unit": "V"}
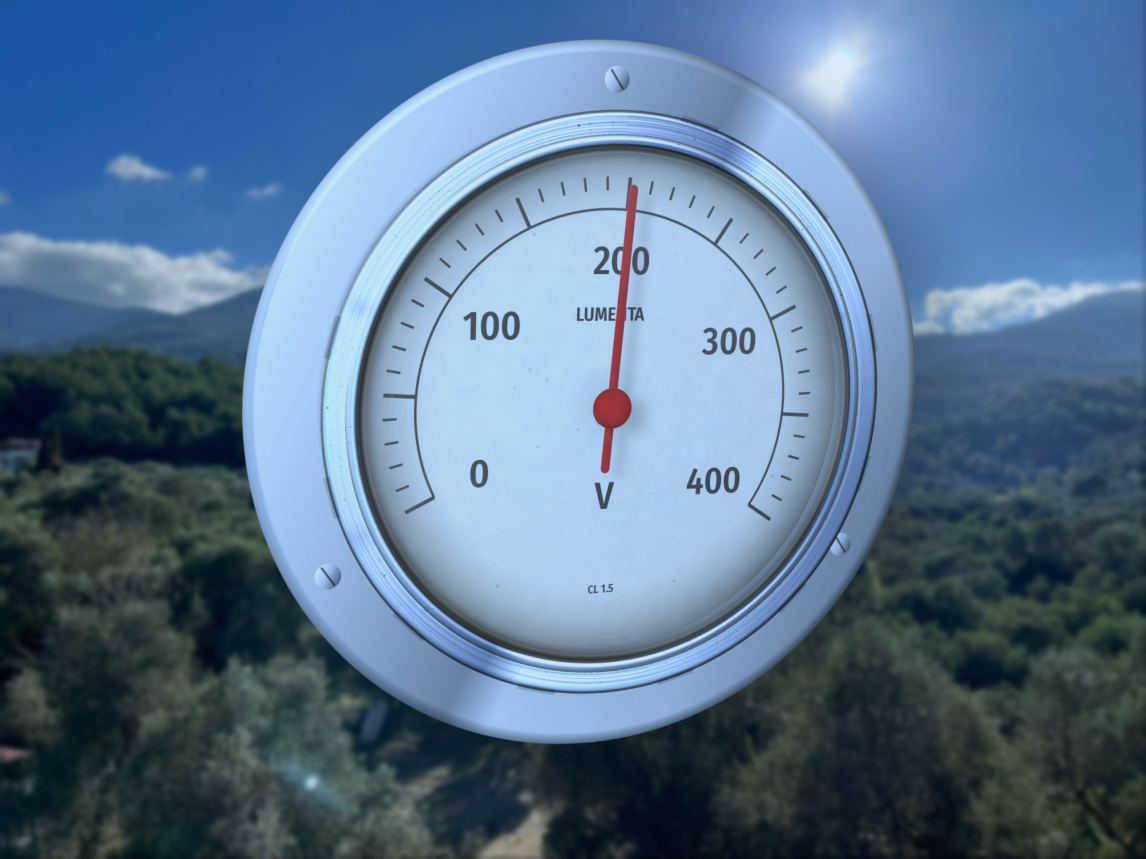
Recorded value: {"value": 200, "unit": "V"}
